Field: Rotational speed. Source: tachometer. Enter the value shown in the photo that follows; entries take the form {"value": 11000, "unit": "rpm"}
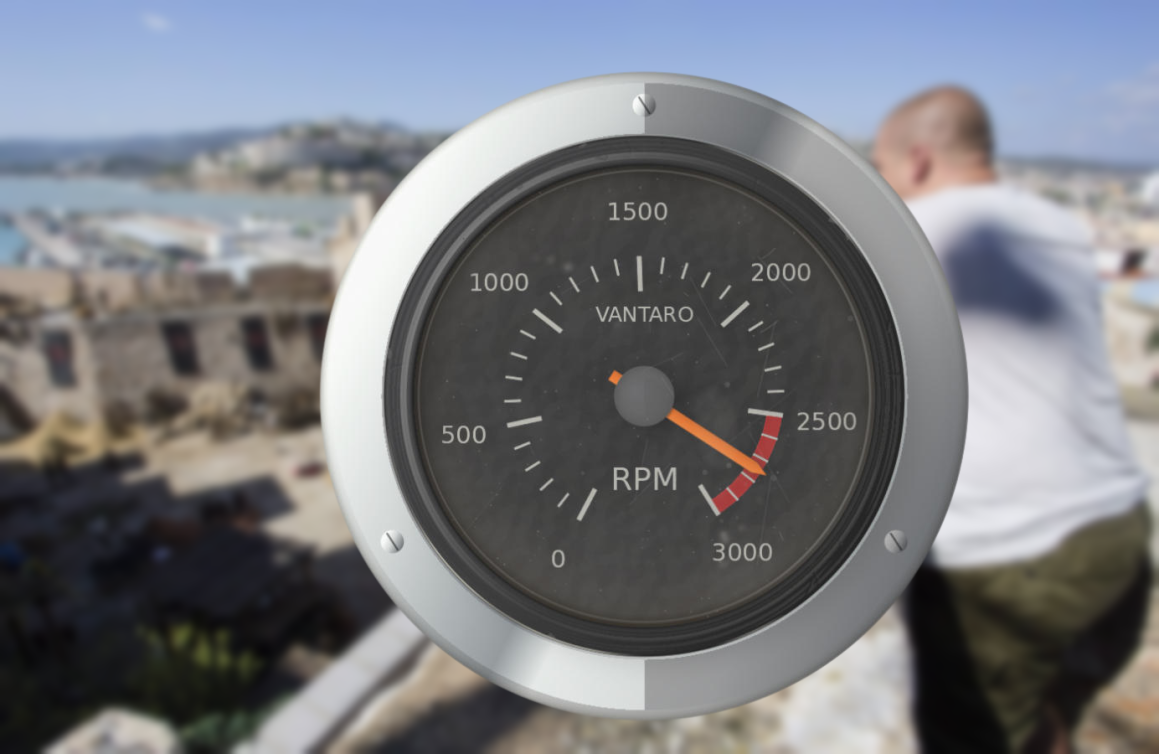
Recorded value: {"value": 2750, "unit": "rpm"}
